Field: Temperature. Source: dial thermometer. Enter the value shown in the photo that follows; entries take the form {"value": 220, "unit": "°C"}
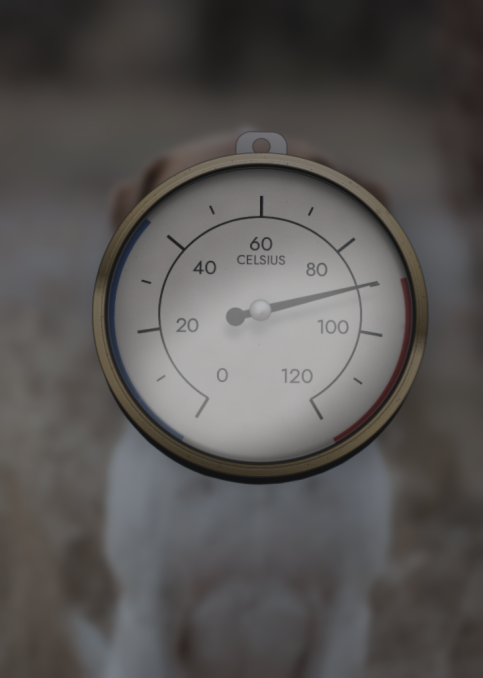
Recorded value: {"value": 90, "unit": "°C"}
